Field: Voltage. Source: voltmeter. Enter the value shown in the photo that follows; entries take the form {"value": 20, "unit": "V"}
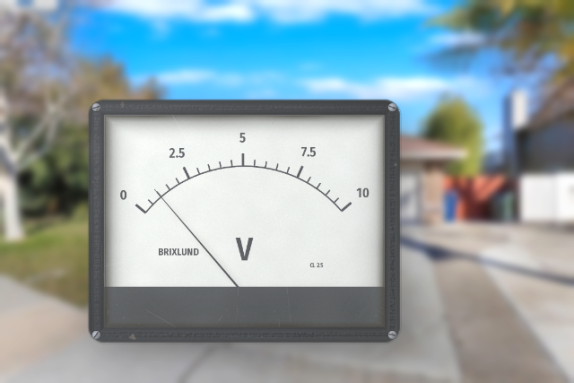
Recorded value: {"value": 1, "unit": "V"}
